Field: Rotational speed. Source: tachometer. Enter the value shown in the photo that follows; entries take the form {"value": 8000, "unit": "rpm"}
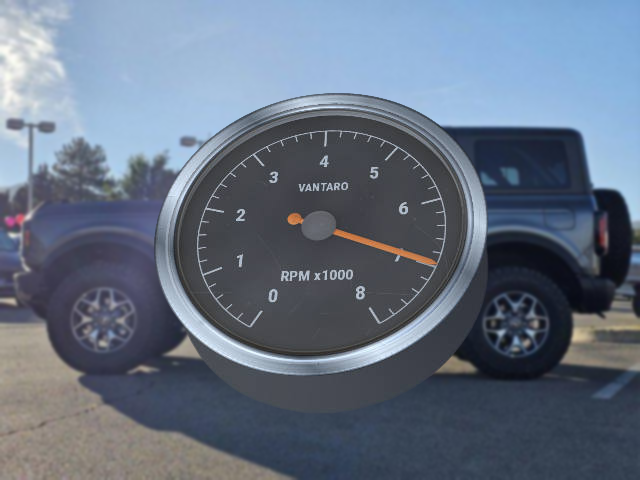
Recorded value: {"value": 7000, "unit": "rpm"}
